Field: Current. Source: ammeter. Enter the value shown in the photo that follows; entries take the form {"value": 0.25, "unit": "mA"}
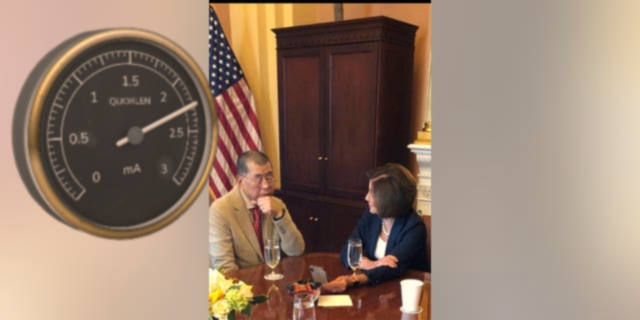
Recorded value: {"value": 2.25, "unit": "mA"}
